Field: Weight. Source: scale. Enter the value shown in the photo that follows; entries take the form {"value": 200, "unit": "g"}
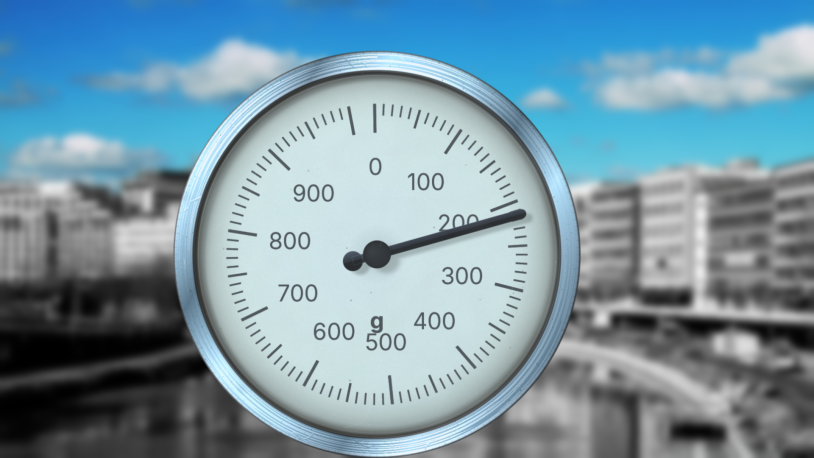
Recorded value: {"value": 215, "unit": "g"}
